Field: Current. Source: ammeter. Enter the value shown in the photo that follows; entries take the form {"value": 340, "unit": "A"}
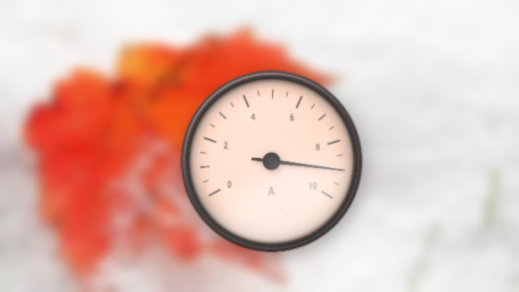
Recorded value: {"value": 9, "unit": "A"}
